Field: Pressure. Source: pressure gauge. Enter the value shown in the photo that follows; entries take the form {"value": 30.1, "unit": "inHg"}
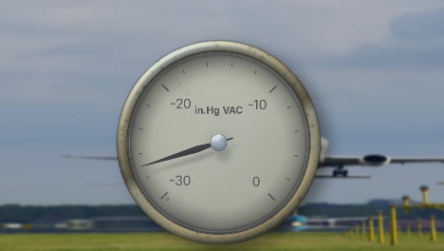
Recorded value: {"value": -27, "unit": "inHg"}
